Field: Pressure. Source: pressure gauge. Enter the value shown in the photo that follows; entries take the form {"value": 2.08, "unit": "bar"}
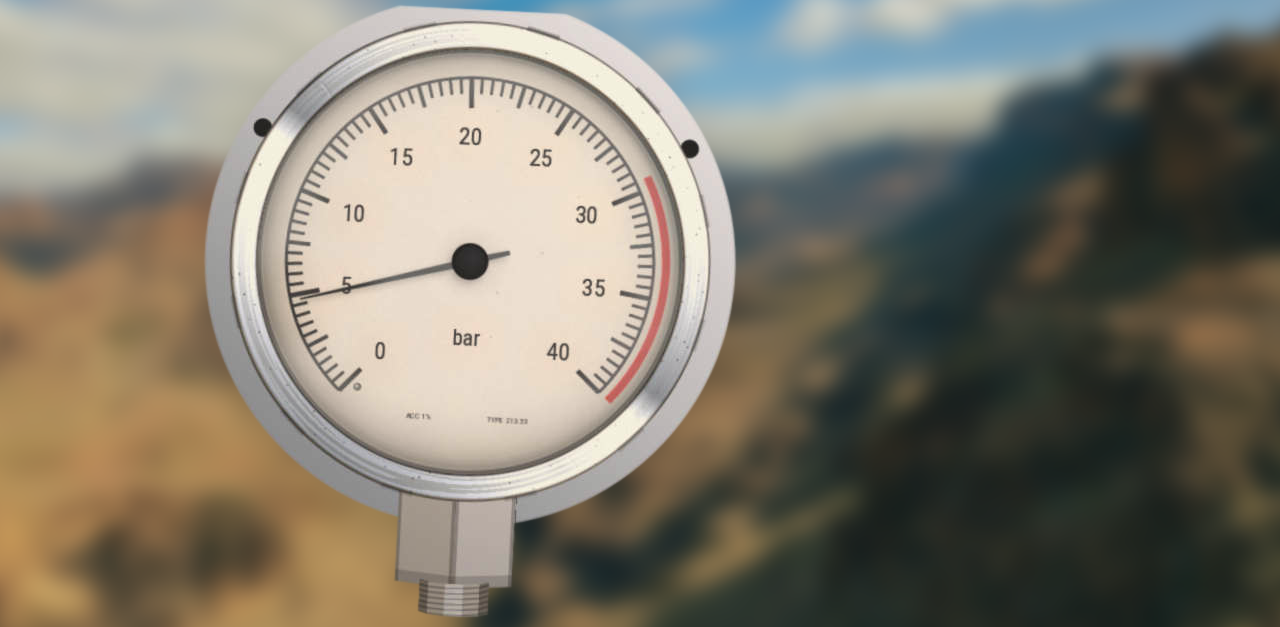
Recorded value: {"value": 4.75, "unit": "bar"}
